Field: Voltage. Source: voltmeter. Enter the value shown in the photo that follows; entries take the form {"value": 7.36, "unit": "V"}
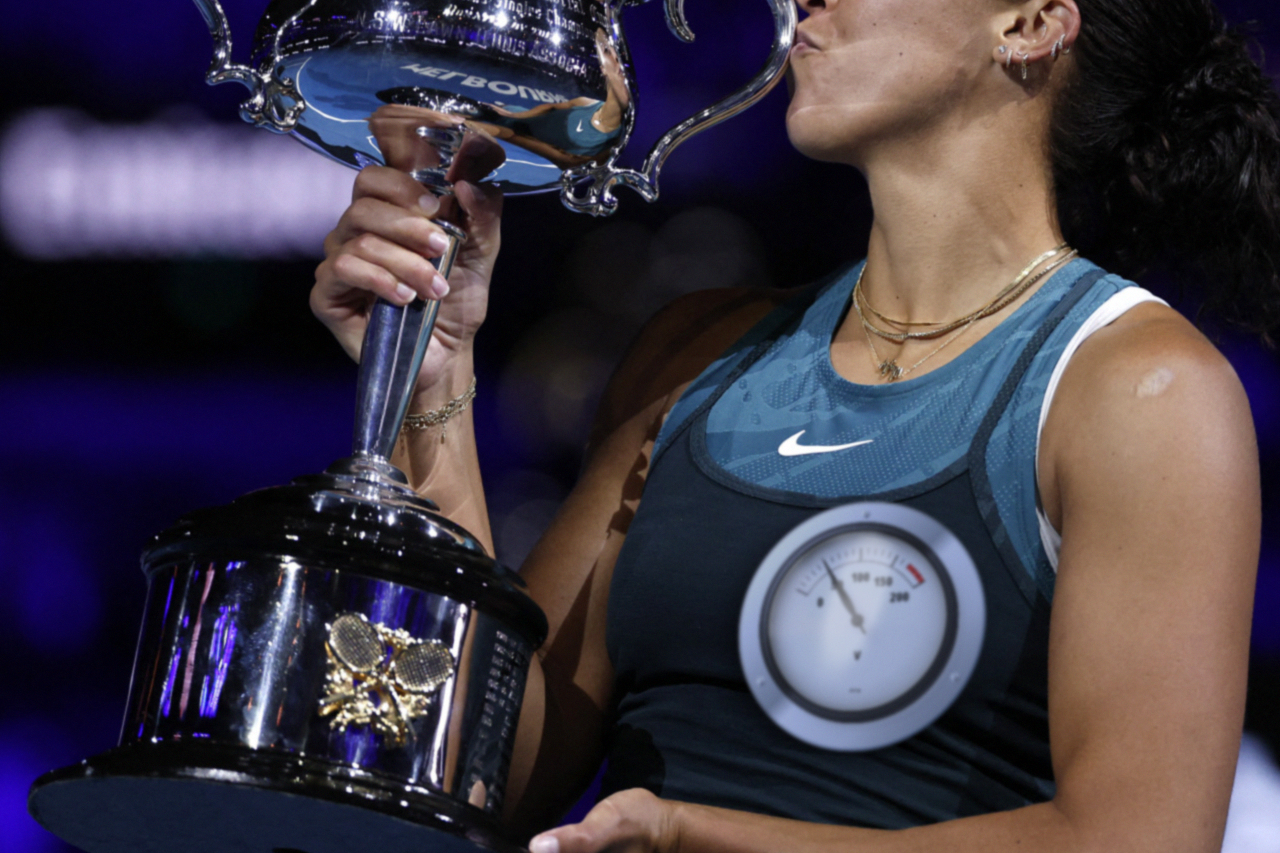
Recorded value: {"value": 50, "unit": "V"}
